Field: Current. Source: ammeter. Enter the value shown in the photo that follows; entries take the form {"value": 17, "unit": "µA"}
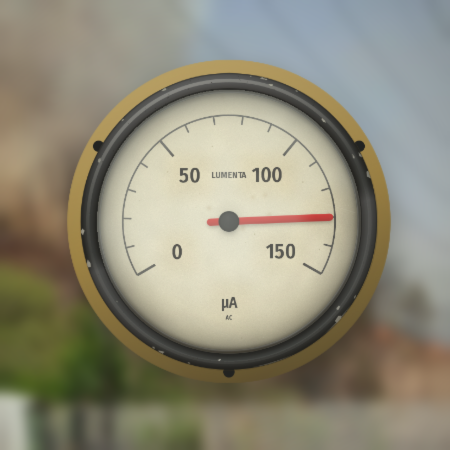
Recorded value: {"value": 130, "unit": "µA"}
